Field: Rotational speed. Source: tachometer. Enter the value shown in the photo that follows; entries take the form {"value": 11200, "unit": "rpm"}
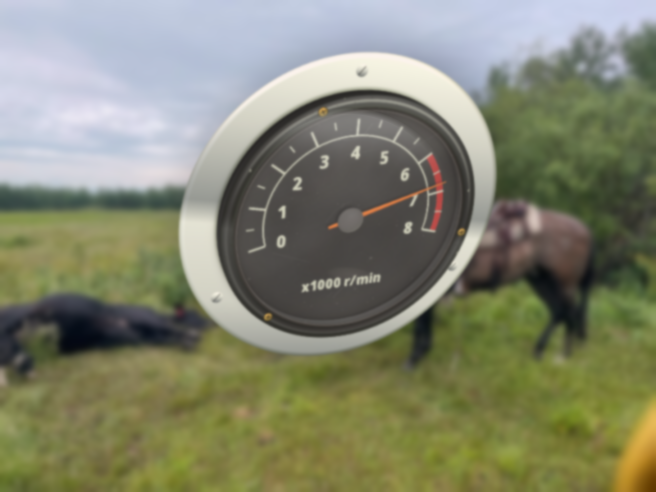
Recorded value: {"value": 6750, "unit": "rpm"}
